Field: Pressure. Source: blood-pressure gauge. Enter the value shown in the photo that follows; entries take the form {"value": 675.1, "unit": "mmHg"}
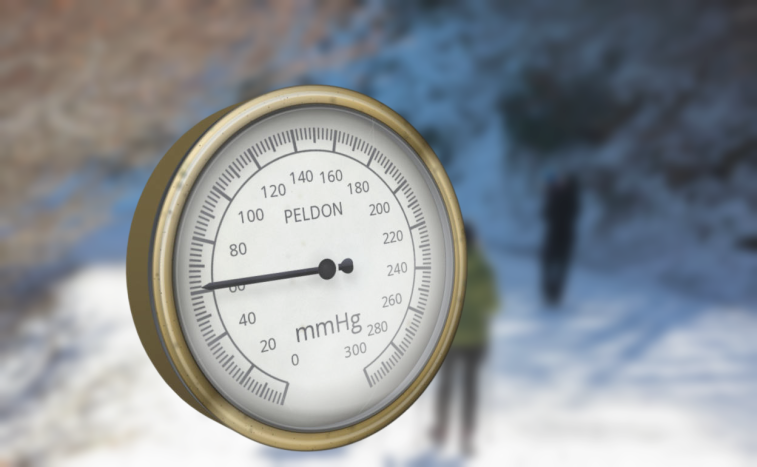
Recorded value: {"value": 62, "unit": "mmHg"}
